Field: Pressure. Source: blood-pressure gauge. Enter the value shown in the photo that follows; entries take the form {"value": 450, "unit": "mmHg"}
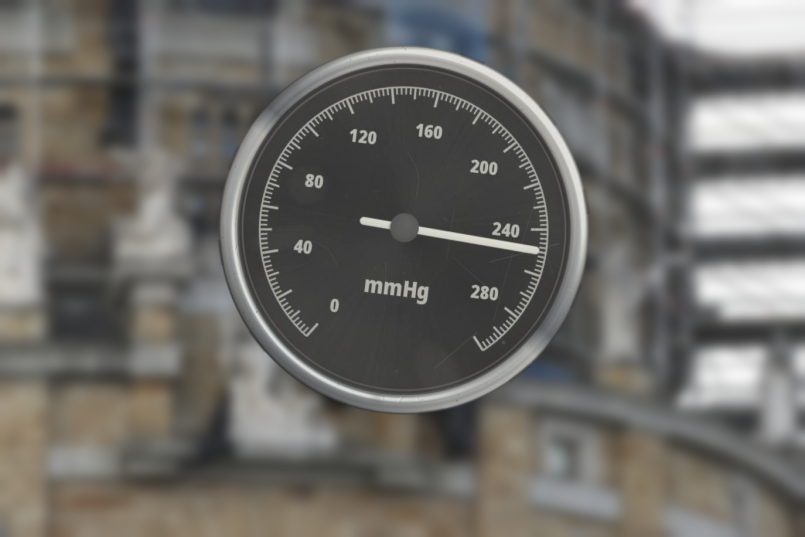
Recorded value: {"value": 250, "unit": "mmHg"}
